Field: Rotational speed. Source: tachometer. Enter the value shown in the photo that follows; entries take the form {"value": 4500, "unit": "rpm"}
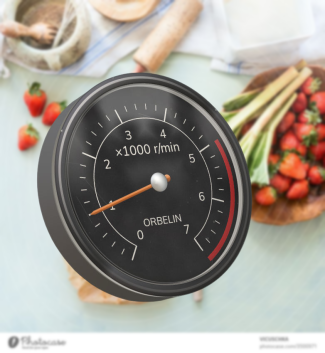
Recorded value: {"value": 1000, "unit": "rpm"}
